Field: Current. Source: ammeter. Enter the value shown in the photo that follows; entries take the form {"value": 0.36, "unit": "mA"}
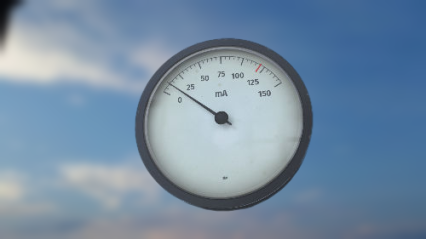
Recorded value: {"value": 10, "unit": "mA"}
